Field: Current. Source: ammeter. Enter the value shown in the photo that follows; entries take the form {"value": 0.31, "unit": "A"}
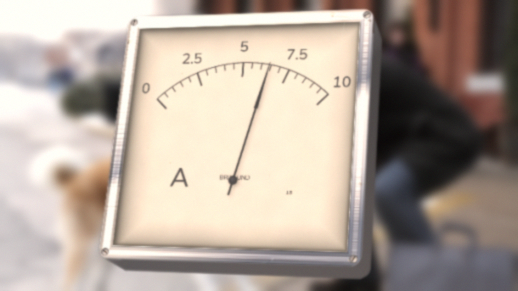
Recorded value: {"value": 6.5, "unit": "A"}
